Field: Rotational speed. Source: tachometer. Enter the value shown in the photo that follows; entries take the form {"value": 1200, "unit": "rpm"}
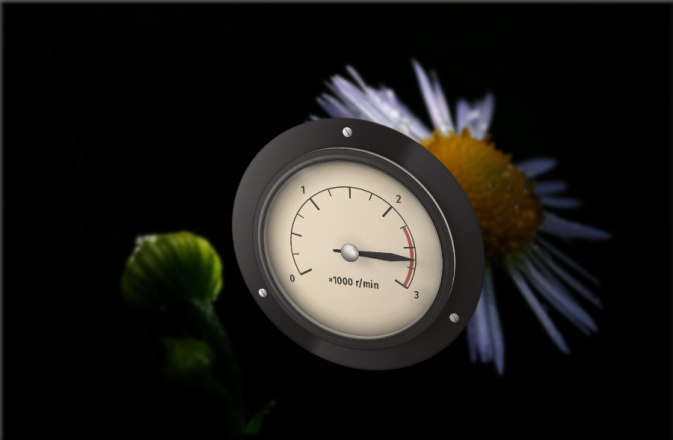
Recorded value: {"value": 2625, "unit": "rpm"}
